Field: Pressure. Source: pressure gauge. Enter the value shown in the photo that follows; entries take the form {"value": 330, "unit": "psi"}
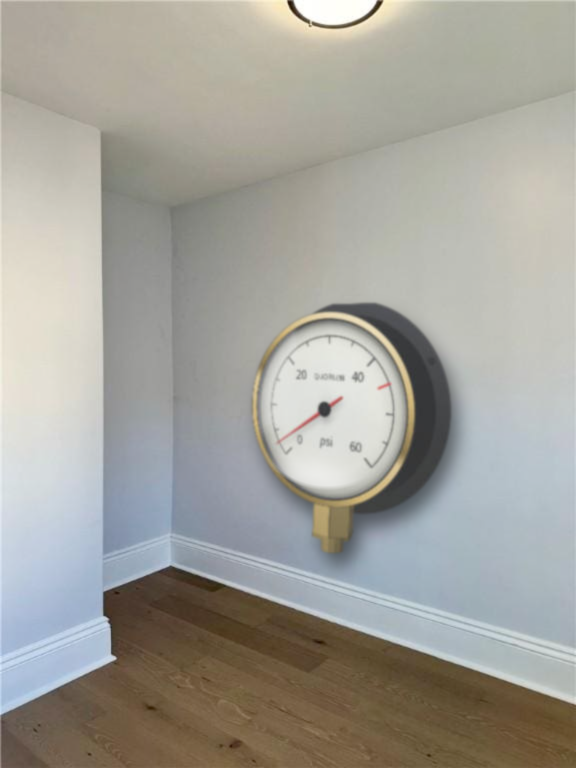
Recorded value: {"value": 2.5, "unit": "psi"}
